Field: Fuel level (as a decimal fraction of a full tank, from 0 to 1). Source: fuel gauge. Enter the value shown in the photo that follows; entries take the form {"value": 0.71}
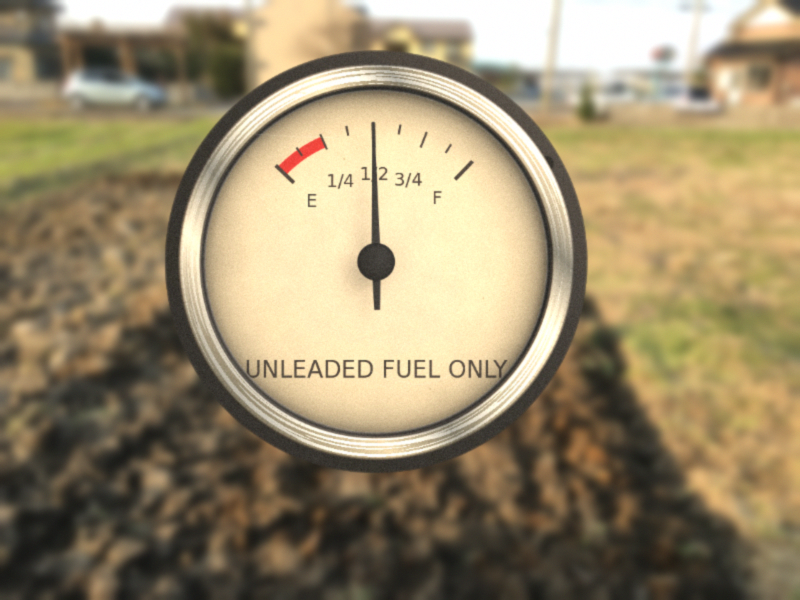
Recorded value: {"value": 0.5}
